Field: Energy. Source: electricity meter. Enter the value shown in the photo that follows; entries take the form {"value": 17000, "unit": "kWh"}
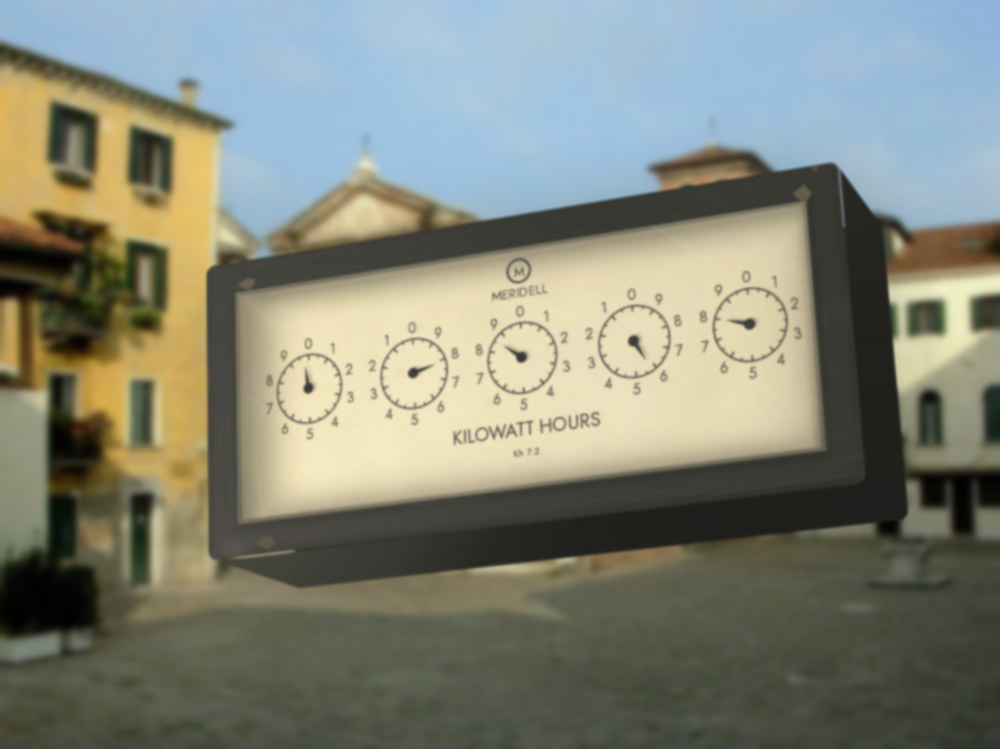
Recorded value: {"value": 97858, "unit": "kWh"}
